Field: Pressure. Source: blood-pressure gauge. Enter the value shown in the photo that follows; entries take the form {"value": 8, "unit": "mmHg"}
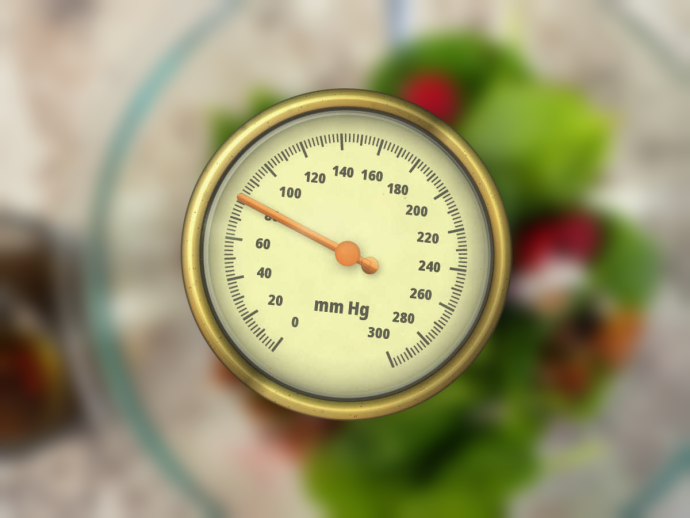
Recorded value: {"value": 80, "unit": "mmHg"}
